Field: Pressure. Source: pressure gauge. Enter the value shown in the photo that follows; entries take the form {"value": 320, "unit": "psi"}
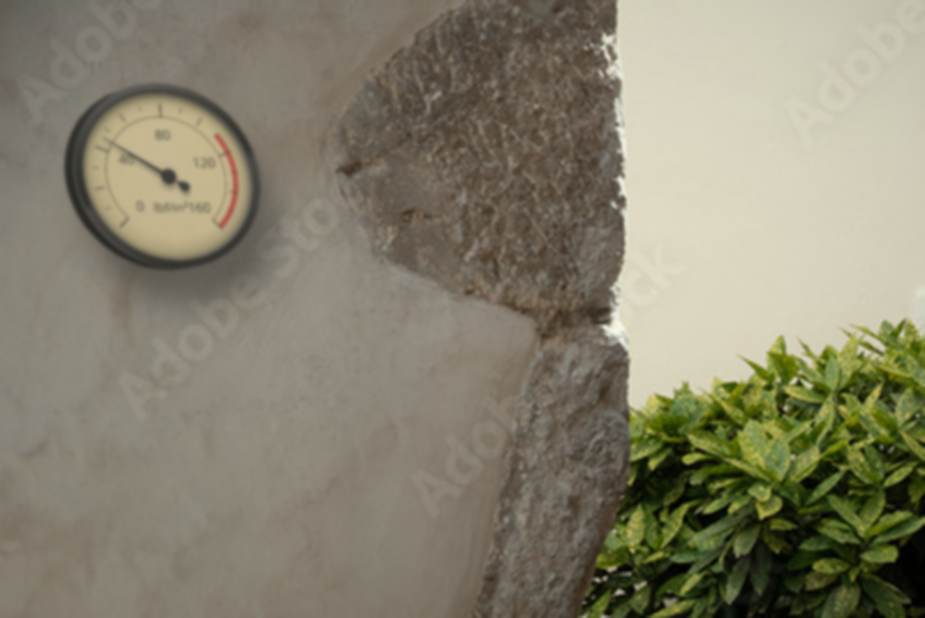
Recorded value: {"value": 45, "unit": "psi"}
